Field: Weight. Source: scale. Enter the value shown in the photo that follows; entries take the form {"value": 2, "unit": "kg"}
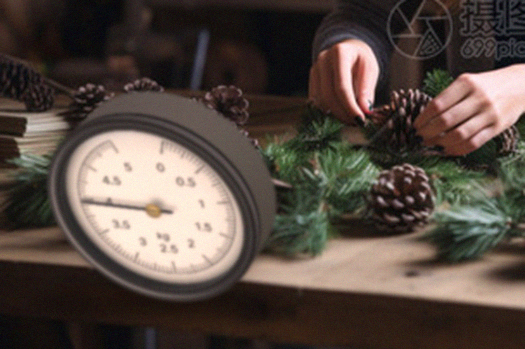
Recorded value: {"value": 4, "unit": "kg"}
